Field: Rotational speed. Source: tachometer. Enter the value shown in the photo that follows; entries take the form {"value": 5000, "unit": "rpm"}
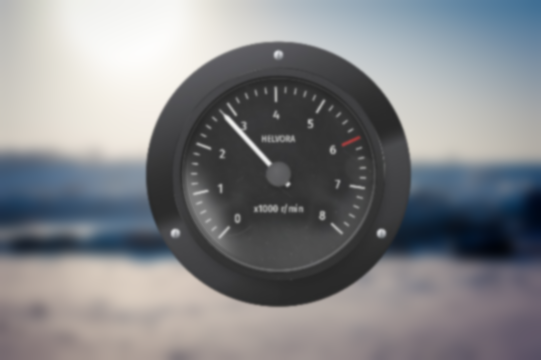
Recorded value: {"value": 2800, "unit": "rpm"}
